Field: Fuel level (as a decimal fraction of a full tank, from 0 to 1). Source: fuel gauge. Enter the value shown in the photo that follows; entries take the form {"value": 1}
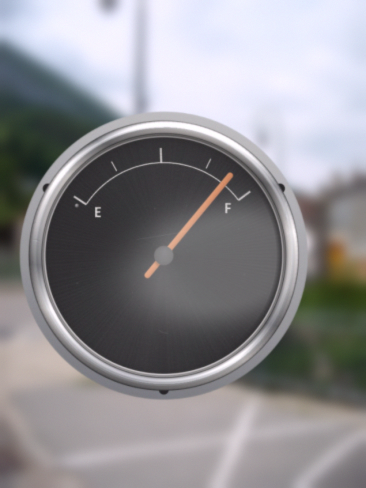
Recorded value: {"value": 0.875}
